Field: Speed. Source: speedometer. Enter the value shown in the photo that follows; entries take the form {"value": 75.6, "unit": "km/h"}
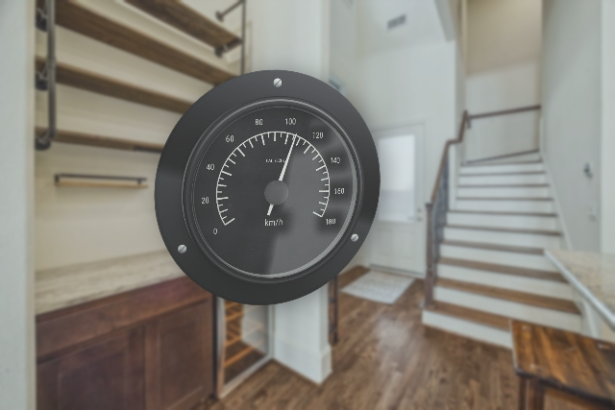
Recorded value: {"value": 105, "unit": "km/h"}
